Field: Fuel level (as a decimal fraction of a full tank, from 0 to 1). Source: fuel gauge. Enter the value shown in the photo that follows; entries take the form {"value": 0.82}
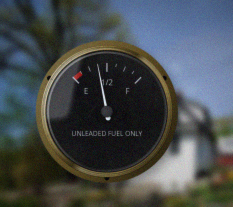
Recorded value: {"value": 0.375}
